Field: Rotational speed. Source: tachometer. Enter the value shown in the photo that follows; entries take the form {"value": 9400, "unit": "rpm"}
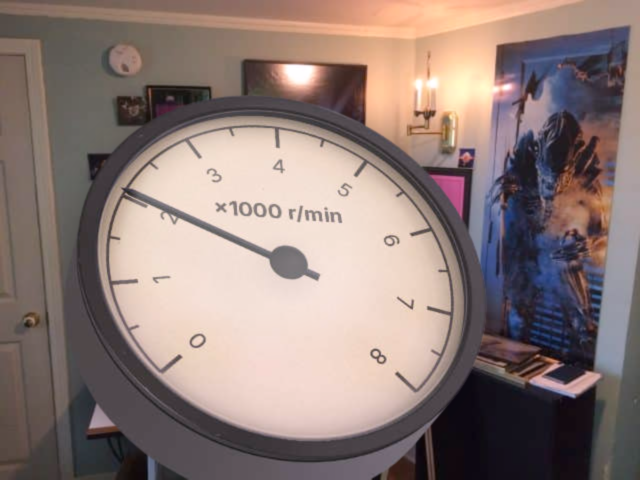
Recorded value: {"value": 2000, "unit": "rpm"}
